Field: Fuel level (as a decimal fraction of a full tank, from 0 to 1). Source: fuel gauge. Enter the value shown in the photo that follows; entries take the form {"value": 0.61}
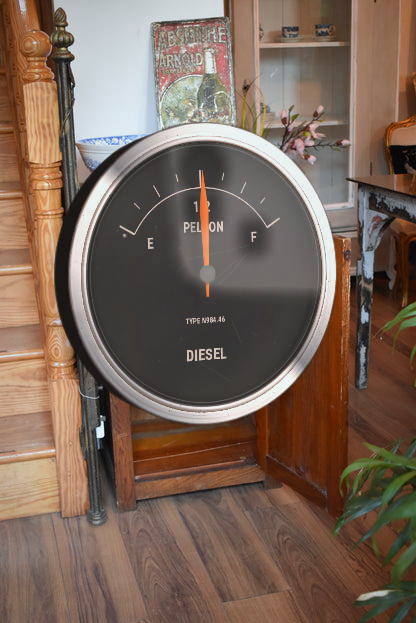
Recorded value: {"value": 0.5}
